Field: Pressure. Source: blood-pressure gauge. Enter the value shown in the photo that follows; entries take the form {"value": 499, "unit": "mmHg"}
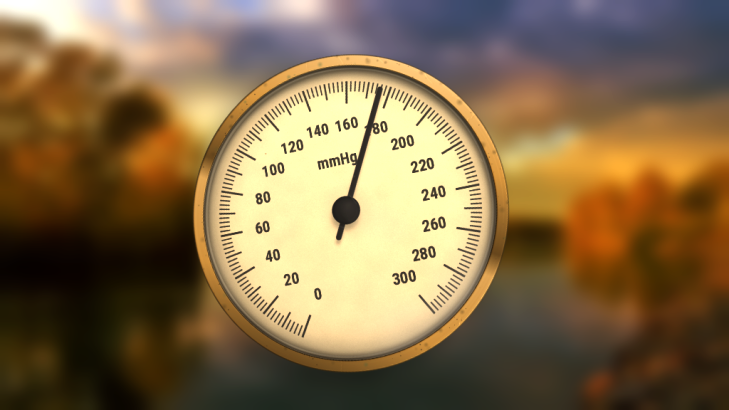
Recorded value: {"value": 176, "unit": "mmHg"}
